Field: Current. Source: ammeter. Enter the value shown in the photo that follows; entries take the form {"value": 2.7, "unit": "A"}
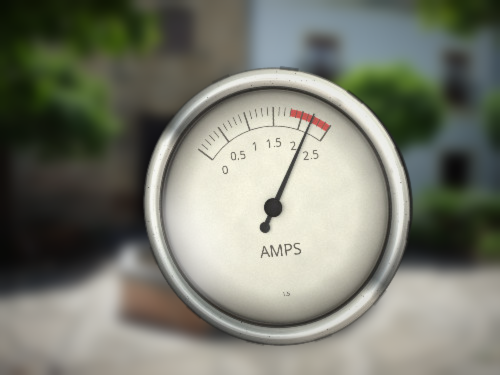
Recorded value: {"value": 2.2, "unit": "A"}
